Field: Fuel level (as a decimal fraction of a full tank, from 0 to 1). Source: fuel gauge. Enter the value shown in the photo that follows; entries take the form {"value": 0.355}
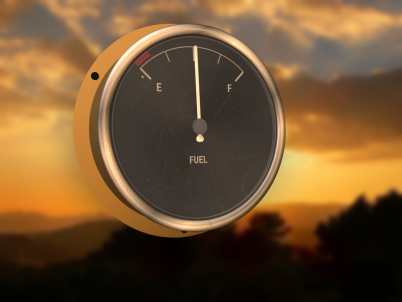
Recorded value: {"value": 0.5}
